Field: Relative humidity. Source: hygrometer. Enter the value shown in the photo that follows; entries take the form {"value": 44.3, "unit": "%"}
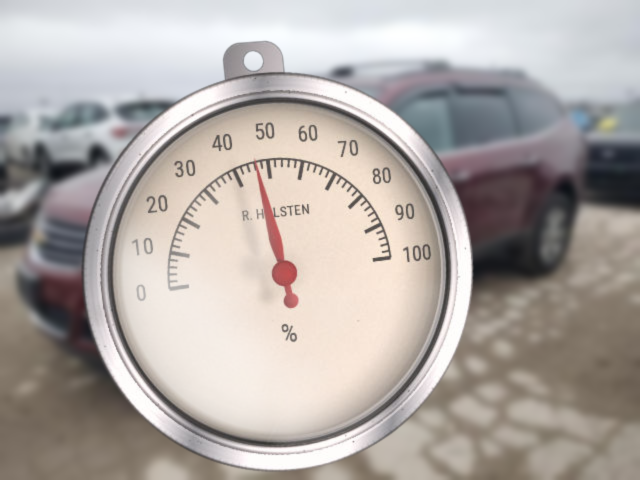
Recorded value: {"value": 46, "unit": "%"}
